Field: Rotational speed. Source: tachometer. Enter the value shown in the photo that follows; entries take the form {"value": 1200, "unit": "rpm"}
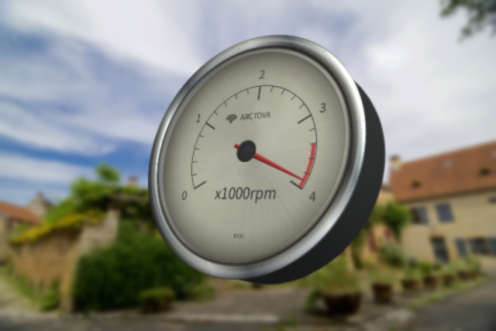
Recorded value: {"value": 3900, "unit": "rpm"}
